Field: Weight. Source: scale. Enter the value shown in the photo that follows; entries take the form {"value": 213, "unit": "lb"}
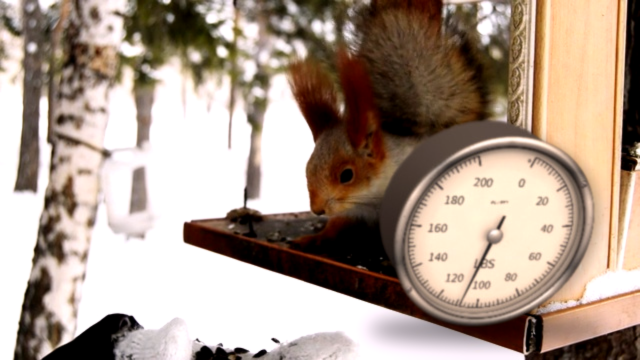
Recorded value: {"value": 110, "unit": "lb"}
